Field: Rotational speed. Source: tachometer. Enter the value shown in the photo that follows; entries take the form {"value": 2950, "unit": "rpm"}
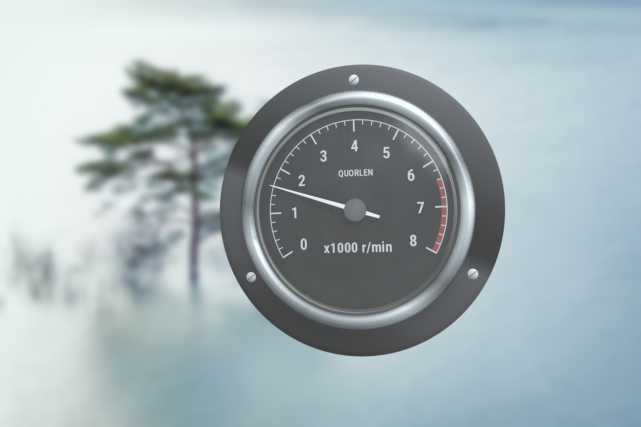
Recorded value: {"value": 1600, "unit": "rpm"}
